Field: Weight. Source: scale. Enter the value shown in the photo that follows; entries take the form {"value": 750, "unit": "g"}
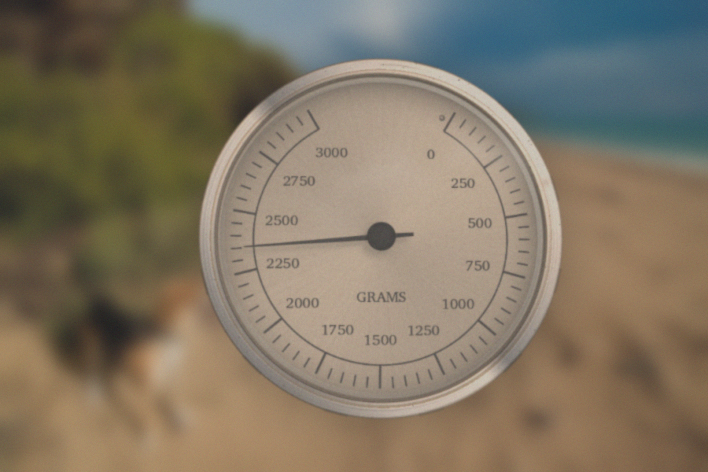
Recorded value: {"value": 2350, "unit": "g"}
